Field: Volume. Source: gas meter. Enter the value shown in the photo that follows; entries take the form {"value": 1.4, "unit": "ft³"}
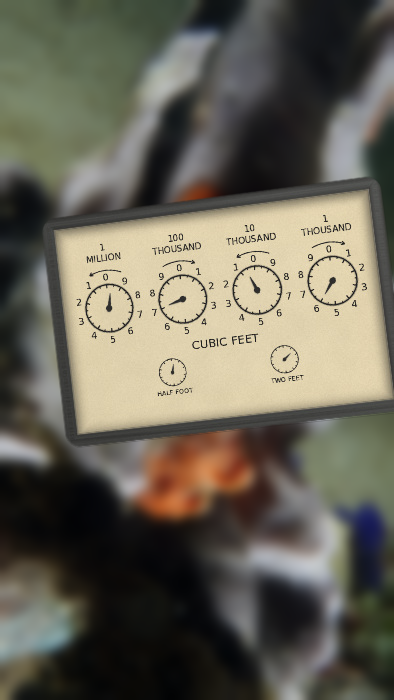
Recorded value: {"value": 970600, "unit": "ft³"}
